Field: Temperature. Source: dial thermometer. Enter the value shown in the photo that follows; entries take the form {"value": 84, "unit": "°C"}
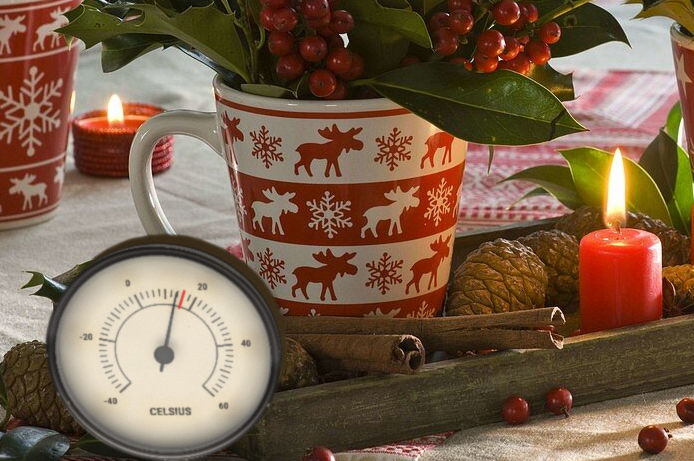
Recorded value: {"value": 14, "unit": "°C"}
